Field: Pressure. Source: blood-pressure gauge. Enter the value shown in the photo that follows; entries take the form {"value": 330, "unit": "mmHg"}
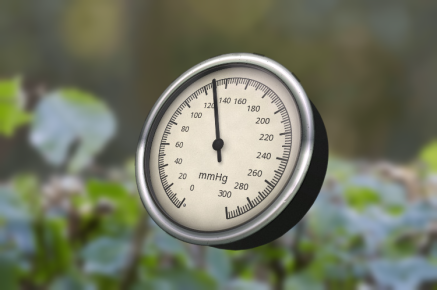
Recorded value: {"value": 130, "unit": "mmHg"}
